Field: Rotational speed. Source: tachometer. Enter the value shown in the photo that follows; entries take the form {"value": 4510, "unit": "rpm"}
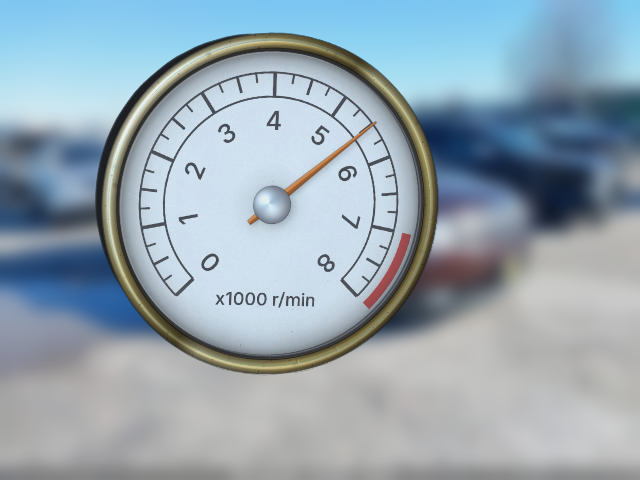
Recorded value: {"value": 5500, "unit": "rpm"}
